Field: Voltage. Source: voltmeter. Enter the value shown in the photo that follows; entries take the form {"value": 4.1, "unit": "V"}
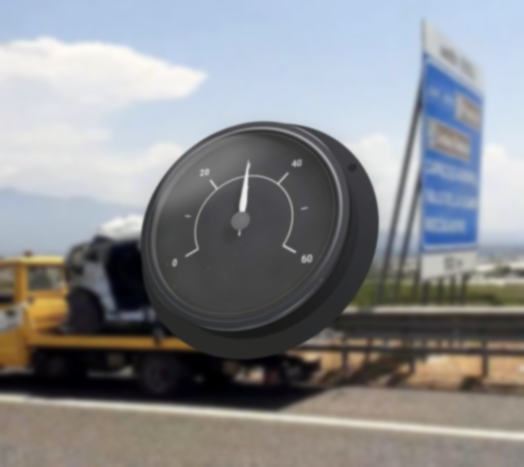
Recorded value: {"value": 30, "unit": "V"}
